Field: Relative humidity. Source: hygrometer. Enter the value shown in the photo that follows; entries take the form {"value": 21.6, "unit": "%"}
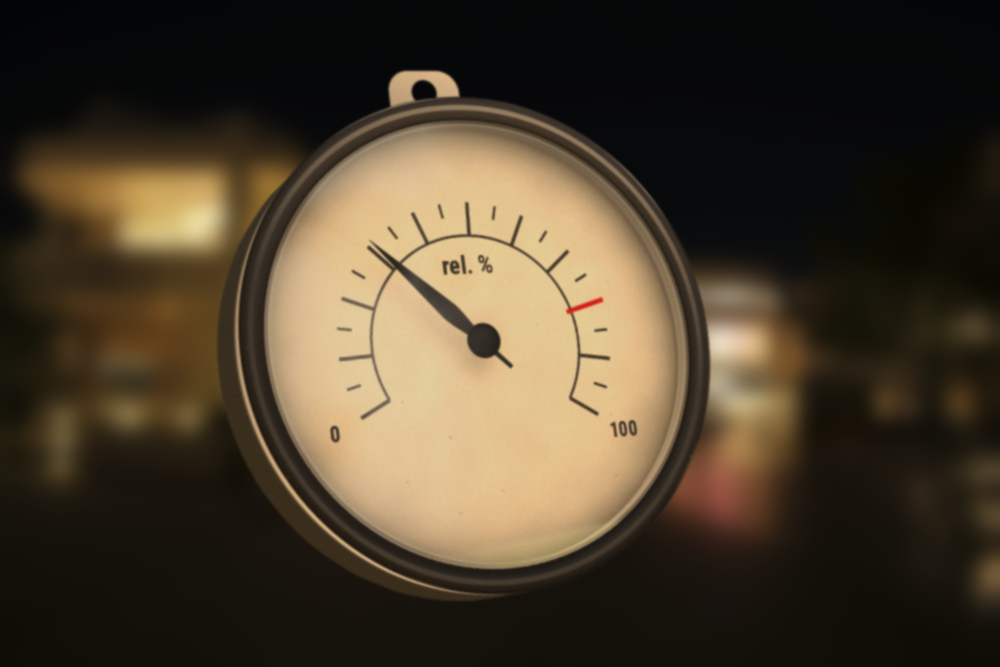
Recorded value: {"value": 30, "unit": "%"}
